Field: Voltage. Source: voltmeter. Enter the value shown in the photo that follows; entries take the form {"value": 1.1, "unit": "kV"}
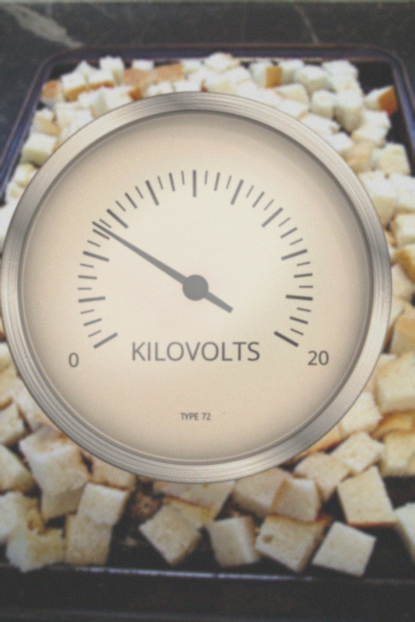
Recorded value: {"value": 5.25, "unit": "kV"}
